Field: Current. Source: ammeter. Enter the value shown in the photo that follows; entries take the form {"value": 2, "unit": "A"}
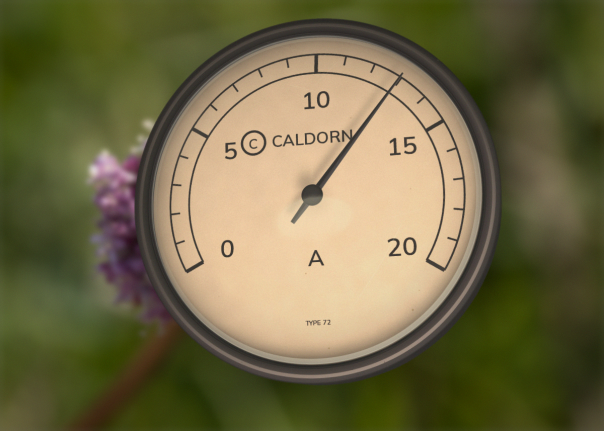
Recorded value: {"value": 13, "unit": "A"}
